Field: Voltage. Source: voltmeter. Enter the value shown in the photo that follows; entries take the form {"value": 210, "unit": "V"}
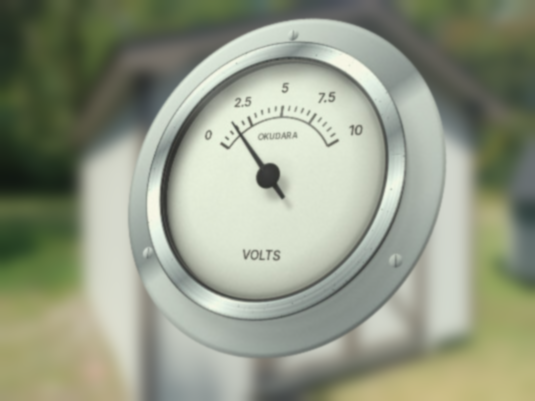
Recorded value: {"value": 1.5, "unit": "V"}
